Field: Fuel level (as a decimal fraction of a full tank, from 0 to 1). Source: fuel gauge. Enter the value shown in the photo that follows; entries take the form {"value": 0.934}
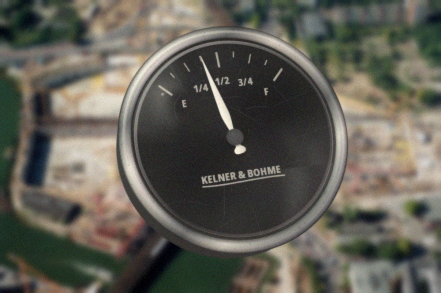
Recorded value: {"value": 0.375}
